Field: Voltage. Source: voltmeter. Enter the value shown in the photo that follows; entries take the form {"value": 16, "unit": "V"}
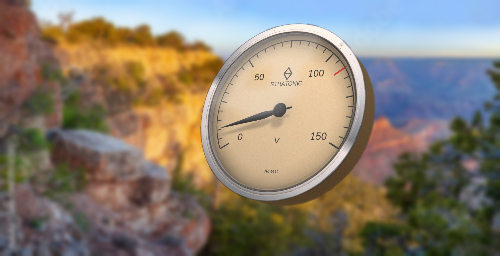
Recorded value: {"value": 10, "unit": "V"}
